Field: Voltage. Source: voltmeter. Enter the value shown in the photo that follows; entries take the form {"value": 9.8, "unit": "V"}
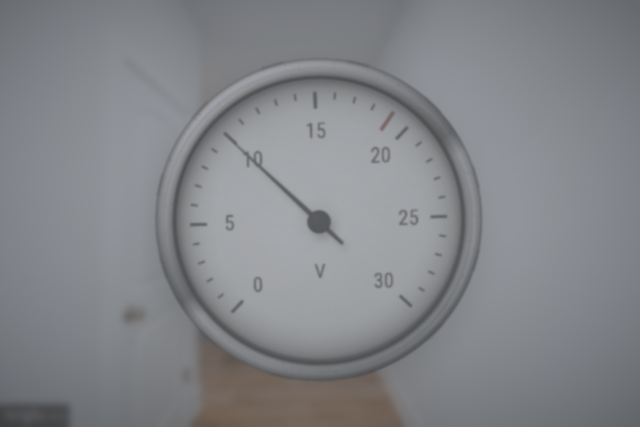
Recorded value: {"value": 10, "unit": "V"}
